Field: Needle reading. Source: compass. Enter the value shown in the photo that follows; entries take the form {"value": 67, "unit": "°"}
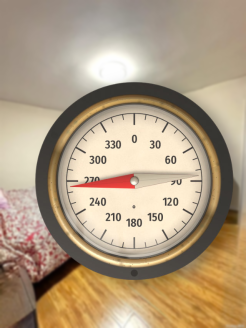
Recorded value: {"value": 265, "unit": "°"}
